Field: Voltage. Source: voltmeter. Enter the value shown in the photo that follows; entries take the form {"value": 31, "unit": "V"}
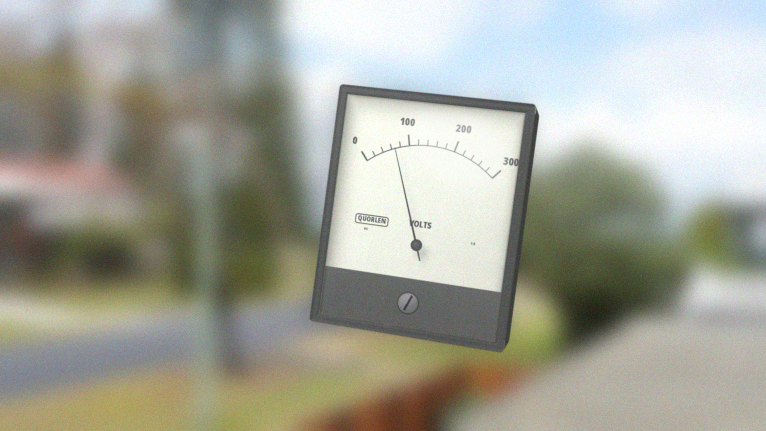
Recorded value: {"value": 70, "unit": "V"}
